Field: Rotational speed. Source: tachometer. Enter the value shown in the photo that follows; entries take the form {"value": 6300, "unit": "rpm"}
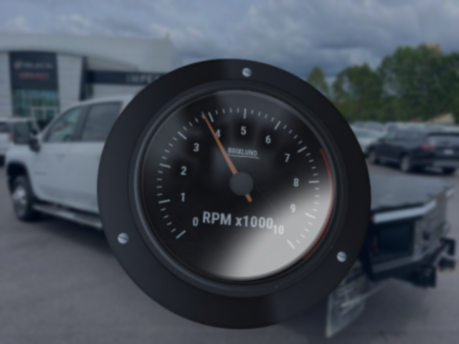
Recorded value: {"value": 3800, "unit": "rpm"}
